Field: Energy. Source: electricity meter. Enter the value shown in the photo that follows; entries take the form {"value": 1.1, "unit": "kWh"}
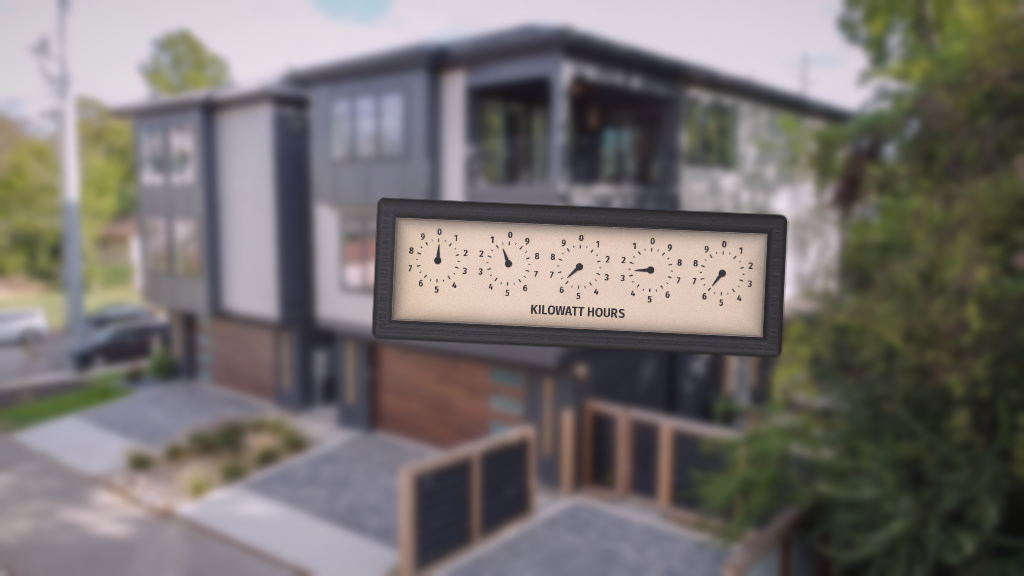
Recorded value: {"value": 626, "unit": "kWh"}
